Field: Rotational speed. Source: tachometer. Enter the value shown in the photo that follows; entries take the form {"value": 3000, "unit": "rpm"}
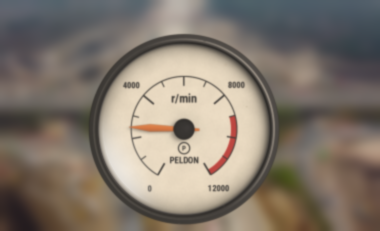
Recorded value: {"value": 2500, "unit": "rpm"}
